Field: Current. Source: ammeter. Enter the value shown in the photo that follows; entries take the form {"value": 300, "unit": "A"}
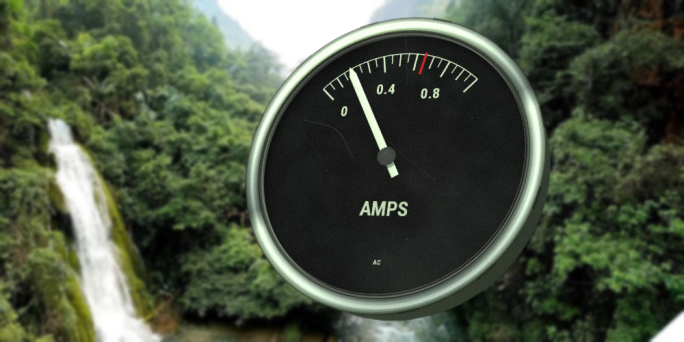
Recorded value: {"value": 0.2, "unit": "A"}
